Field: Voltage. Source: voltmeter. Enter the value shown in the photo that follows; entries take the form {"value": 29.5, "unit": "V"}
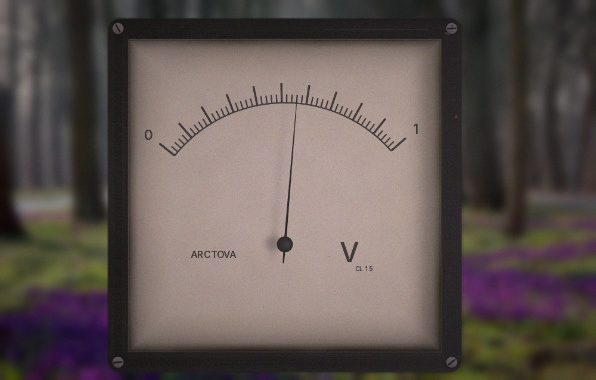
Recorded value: {"value": 0.56, "unit": "V"}
